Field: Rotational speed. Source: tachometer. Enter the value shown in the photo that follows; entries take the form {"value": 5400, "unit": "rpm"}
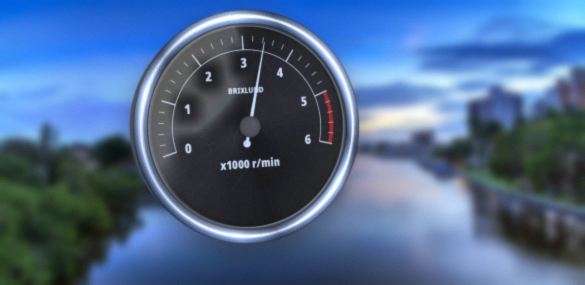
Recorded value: {"value": 3400, "unit": "rpm"}
